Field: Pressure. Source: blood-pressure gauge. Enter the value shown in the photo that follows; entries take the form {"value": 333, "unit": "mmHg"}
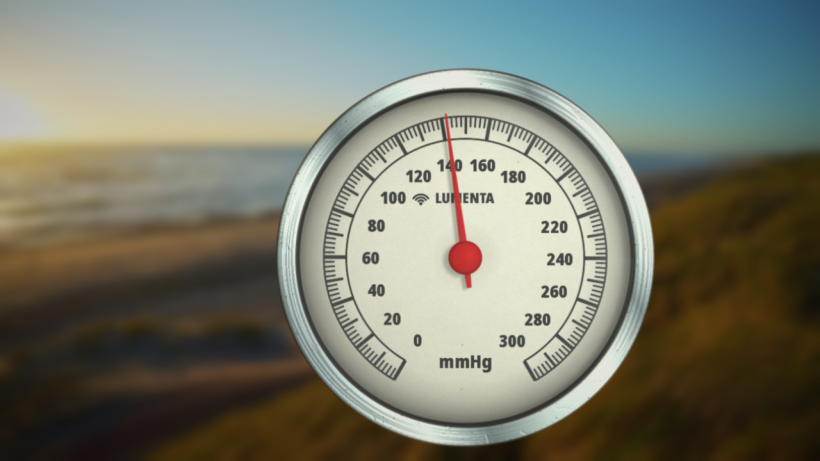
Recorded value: {"value": 142, "unit": "mmHg"}
